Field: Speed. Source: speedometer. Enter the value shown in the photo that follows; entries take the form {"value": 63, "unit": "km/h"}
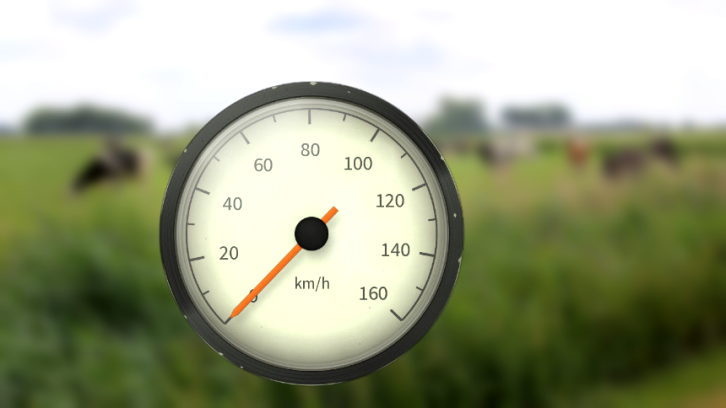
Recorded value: {"value": 0, "unit": "km/h"}
